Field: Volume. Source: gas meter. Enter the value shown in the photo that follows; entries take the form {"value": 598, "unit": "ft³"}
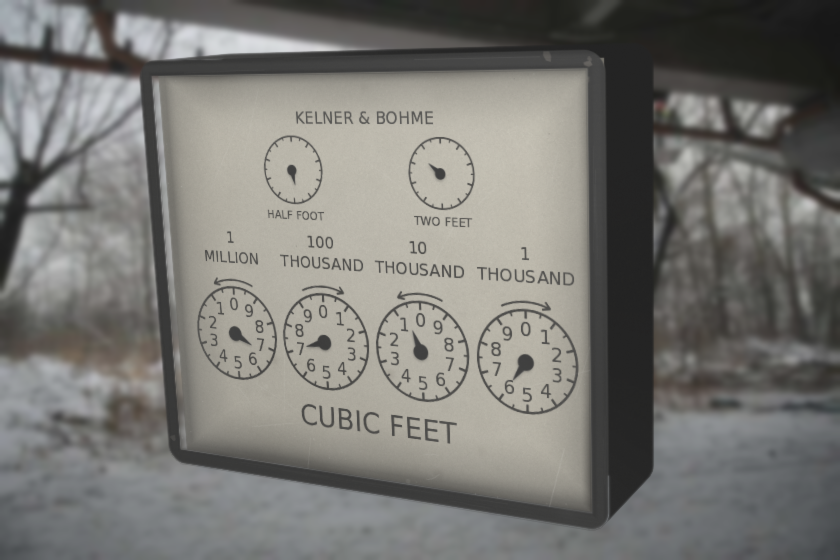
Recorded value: {"value": 670600, "unit": "ft³"}
